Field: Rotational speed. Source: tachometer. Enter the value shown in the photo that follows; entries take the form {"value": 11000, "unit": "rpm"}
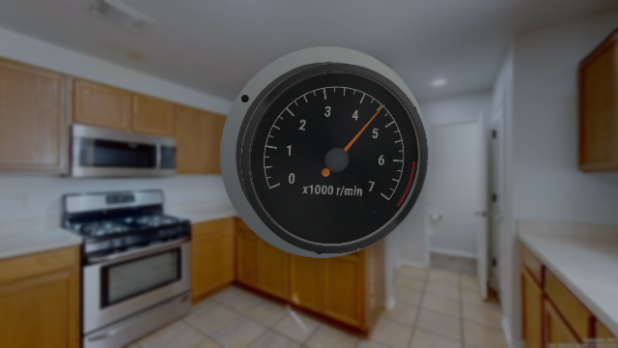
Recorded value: {"value": 4500, "unit": "rpm"}
